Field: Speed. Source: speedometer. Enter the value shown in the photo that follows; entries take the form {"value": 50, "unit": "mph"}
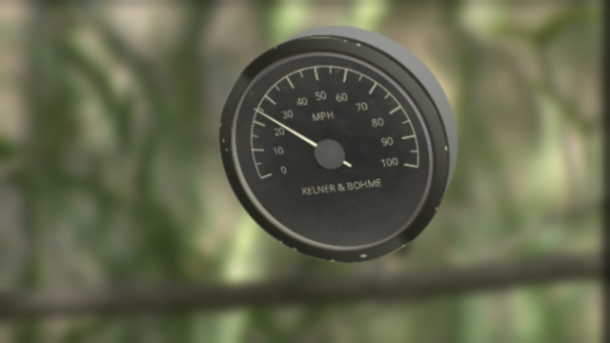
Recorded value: {"value": 25, "unit": "mph"}
